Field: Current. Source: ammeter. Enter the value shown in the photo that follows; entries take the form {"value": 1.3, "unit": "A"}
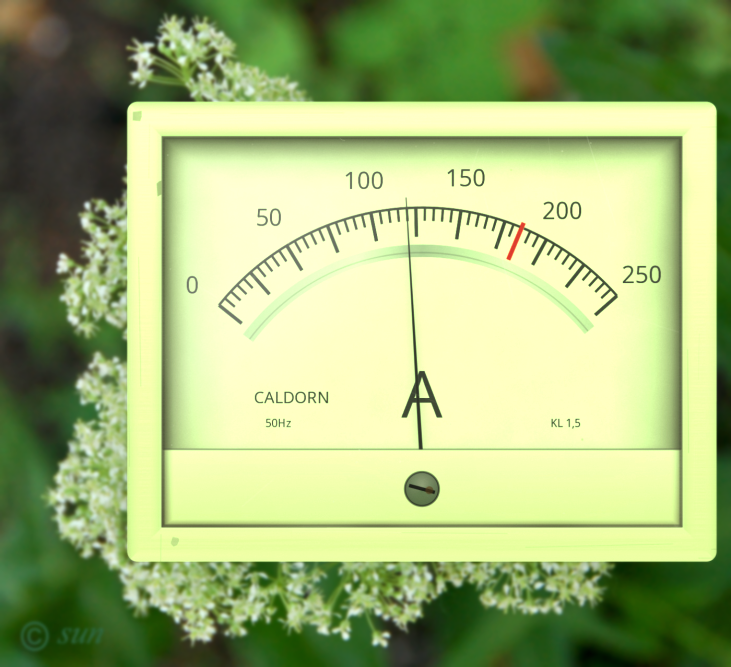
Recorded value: {"value": 120, "unit": "A"}
